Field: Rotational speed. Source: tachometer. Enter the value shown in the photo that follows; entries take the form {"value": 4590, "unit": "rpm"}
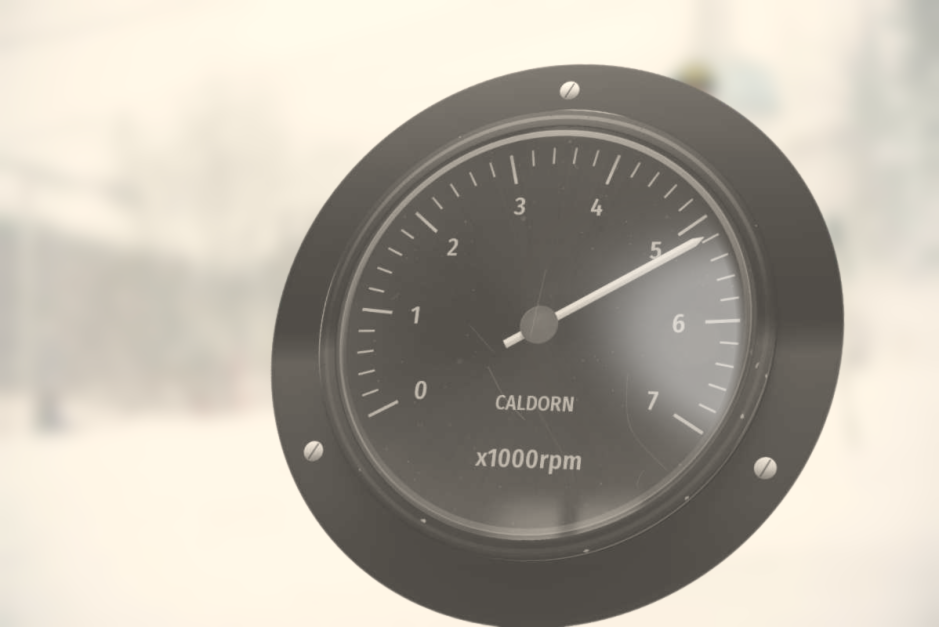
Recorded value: {"value": 5200, "unit": "rpm"}
